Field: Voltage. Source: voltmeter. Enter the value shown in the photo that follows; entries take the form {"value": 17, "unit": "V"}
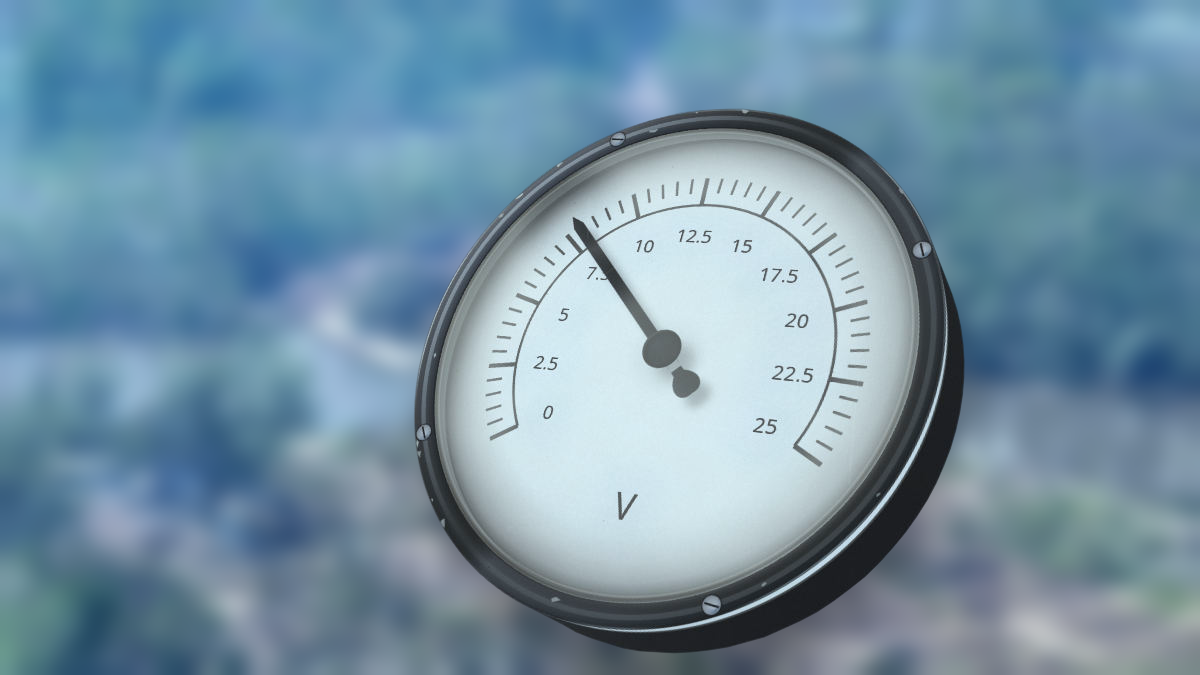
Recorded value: {"value": 8, "unit": "V"}
